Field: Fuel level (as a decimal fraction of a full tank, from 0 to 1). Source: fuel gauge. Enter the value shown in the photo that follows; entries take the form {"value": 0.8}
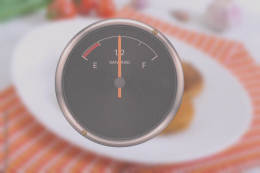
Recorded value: {"value": 0.5}
